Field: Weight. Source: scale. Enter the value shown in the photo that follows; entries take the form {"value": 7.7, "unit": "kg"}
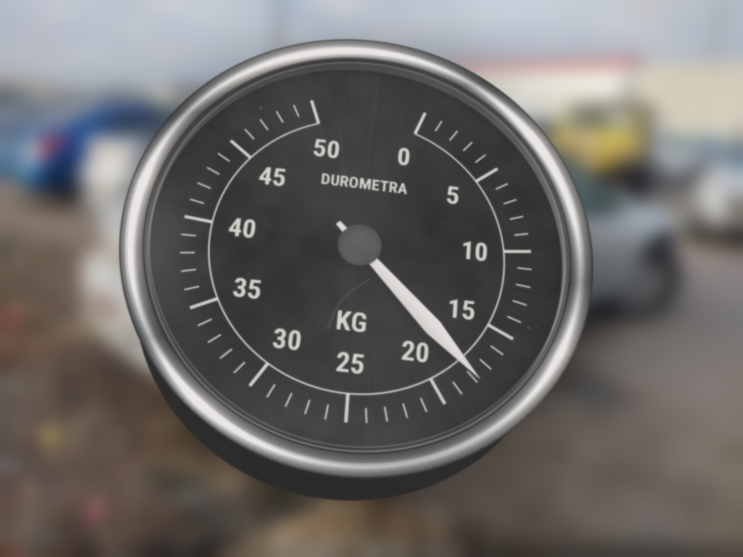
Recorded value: {"value": 18, "unit": "kg"}
